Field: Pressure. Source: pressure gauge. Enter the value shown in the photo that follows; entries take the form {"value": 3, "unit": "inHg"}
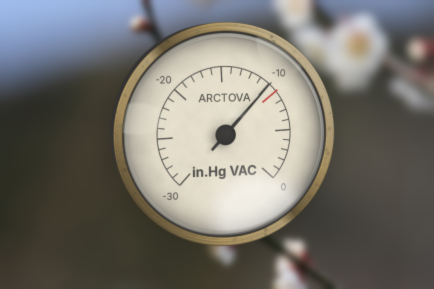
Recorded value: {"value": -10, "unit": "inHg"}
